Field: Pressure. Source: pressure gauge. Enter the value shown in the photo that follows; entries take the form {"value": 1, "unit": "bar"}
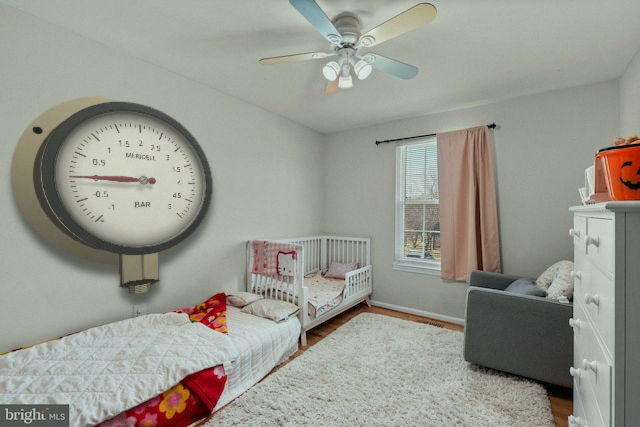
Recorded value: {"value": 0, "unit": "bar"}
